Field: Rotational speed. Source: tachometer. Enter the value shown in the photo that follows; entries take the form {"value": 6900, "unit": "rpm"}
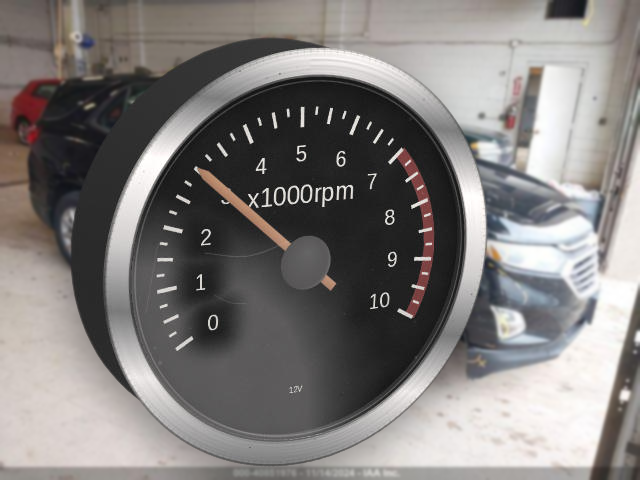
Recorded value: {"value": 3000, "unit": "rpm"}
